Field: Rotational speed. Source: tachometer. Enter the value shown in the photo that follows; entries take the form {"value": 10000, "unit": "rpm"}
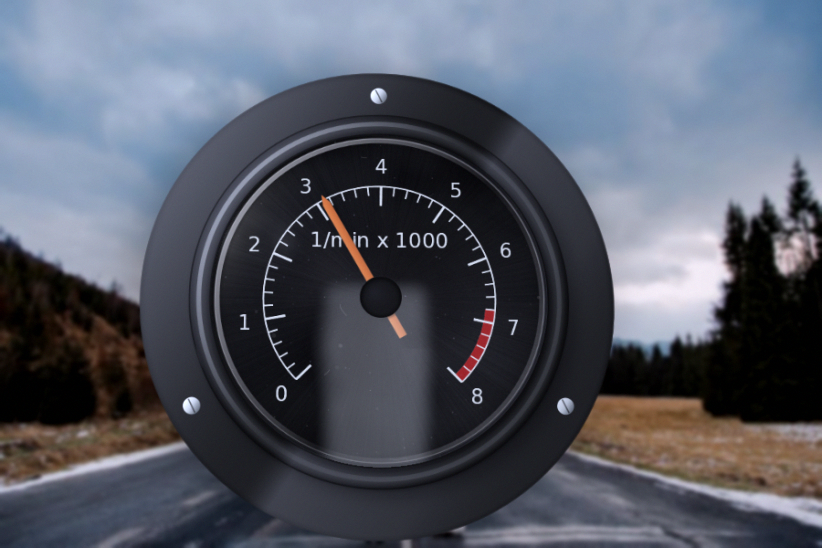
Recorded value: {"value": 3100, "unit": "rpm"}
